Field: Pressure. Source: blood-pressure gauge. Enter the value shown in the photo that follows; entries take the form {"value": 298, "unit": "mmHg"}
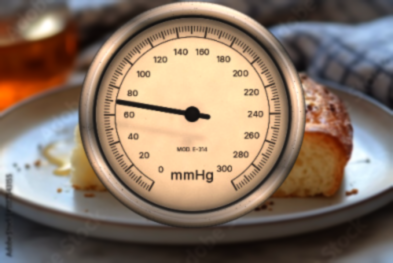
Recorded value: {"value": 70, "unit": "mmHg"}
